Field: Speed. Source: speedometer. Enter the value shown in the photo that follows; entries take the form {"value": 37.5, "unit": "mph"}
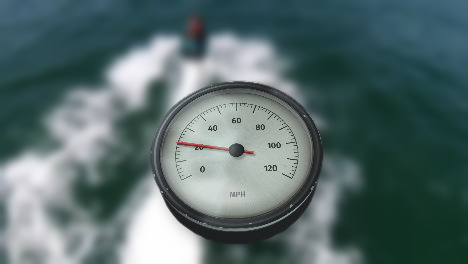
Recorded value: {"value": 20, "unit": "mph"}
